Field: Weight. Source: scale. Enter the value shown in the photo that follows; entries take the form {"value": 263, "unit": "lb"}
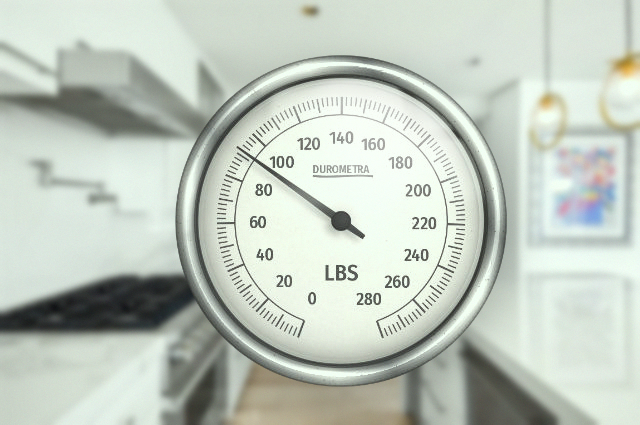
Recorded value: {"value": 92, "unit": "lb"}
